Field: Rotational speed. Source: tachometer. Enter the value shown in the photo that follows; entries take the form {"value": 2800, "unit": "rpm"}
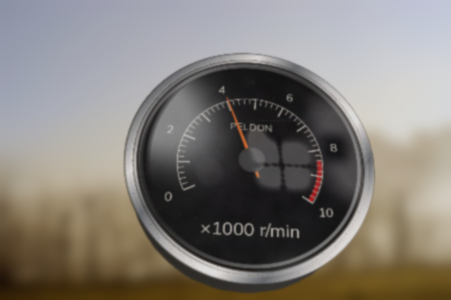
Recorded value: {"value": 4000, "unit": "rpm"}
